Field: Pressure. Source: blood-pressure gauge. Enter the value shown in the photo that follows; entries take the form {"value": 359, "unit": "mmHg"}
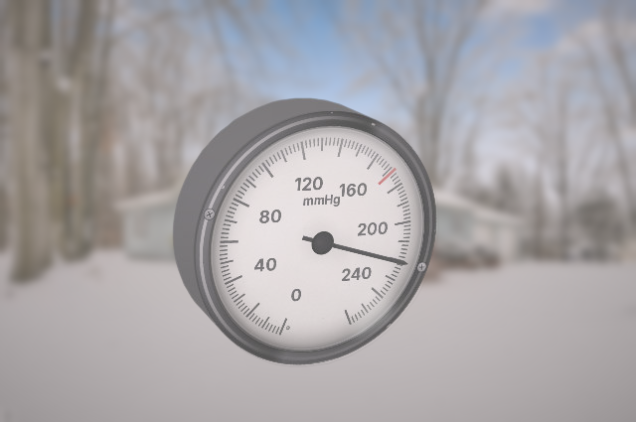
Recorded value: {"value": 220, "unit": "mmHg"}
